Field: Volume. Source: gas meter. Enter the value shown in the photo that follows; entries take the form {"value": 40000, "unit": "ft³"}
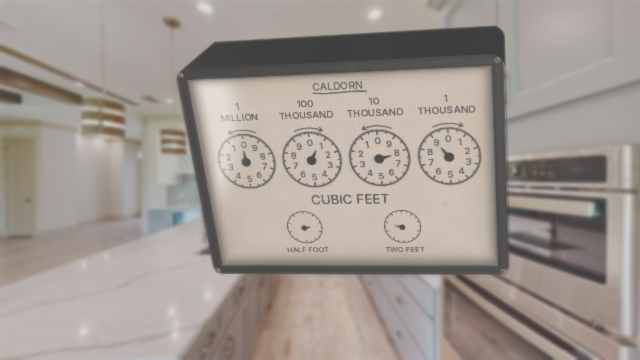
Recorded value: {"value": 7900, "unit": "ft³"}
